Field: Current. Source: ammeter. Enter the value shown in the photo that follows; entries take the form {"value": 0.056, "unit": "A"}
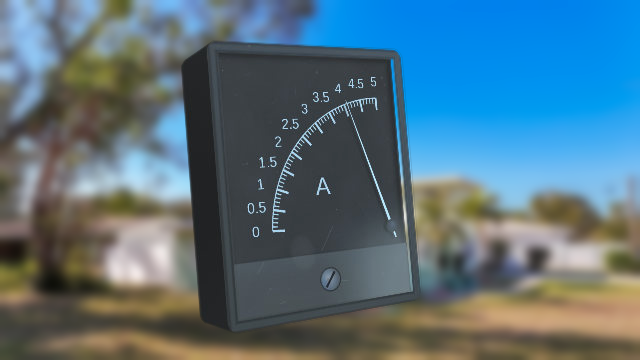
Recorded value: {"value": 4, "unit": "A"}
